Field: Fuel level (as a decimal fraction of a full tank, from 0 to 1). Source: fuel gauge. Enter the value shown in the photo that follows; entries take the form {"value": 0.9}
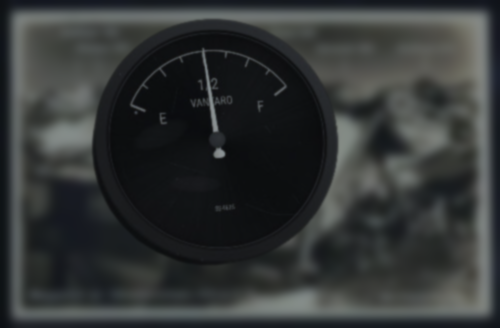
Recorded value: {"value": 0.5}
